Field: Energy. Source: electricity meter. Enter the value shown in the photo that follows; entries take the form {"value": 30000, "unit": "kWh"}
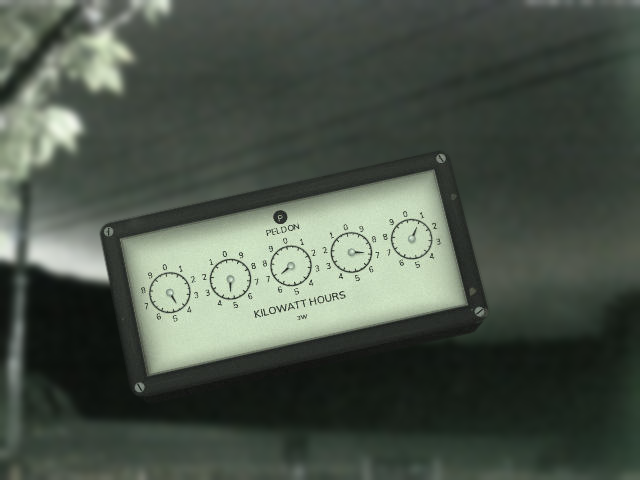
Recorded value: {"value": 44671, "unit": "kWh"}
